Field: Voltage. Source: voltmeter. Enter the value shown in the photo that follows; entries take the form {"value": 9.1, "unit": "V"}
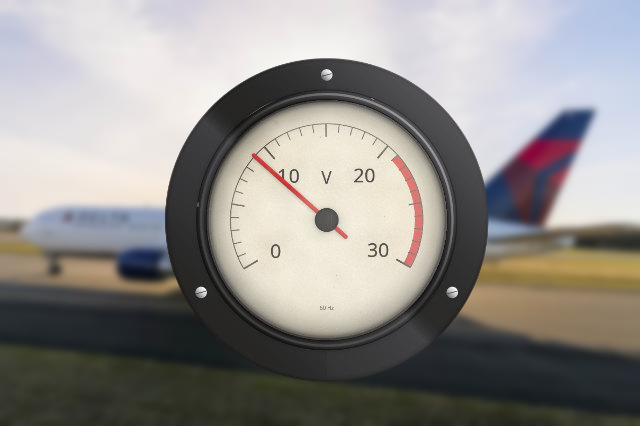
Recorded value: {"value": 9, "unit": "V"}
